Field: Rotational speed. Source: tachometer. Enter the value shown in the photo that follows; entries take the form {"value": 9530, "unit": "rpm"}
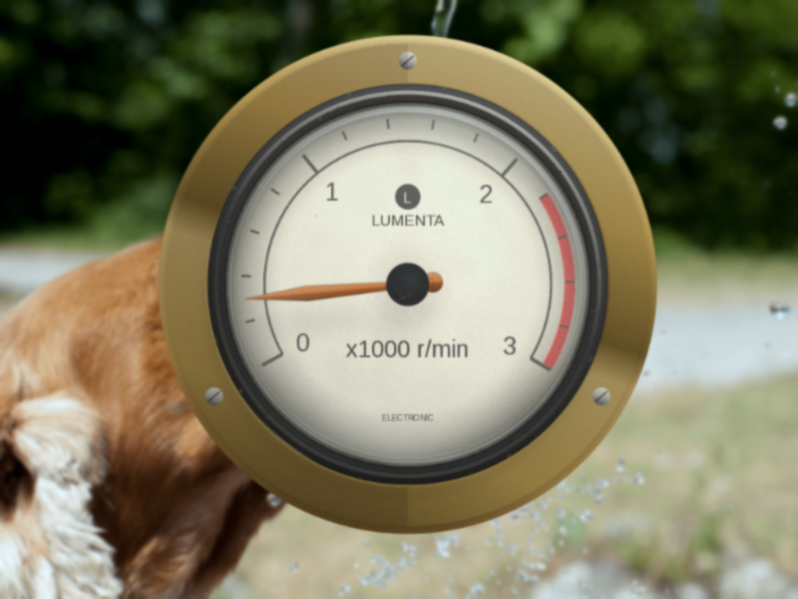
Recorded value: {"value": 300, "unit": "rpm"}
